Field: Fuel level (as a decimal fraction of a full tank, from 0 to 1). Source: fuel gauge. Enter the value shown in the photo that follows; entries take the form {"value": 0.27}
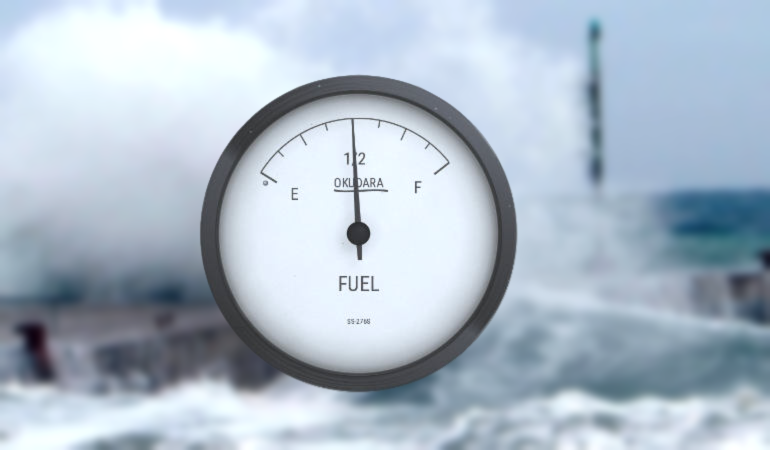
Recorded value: {"value": 0.5}
